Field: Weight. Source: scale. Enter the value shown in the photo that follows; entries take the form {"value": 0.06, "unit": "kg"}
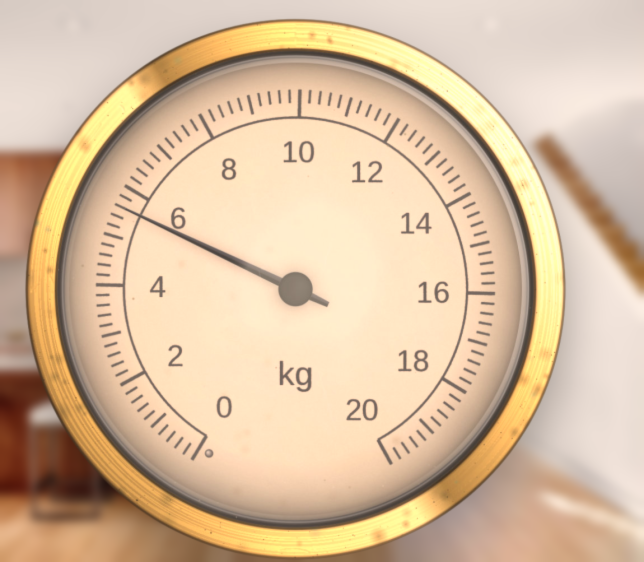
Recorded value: {"value": 5.6, "unit": "kg"}
